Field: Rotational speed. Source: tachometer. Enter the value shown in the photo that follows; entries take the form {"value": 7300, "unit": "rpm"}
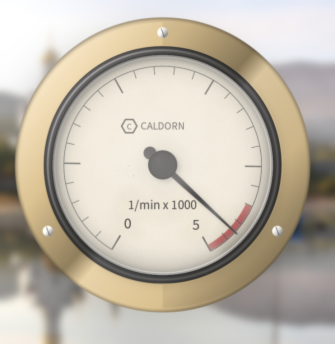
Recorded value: {"value": 4700, "unit": "rpm"}
